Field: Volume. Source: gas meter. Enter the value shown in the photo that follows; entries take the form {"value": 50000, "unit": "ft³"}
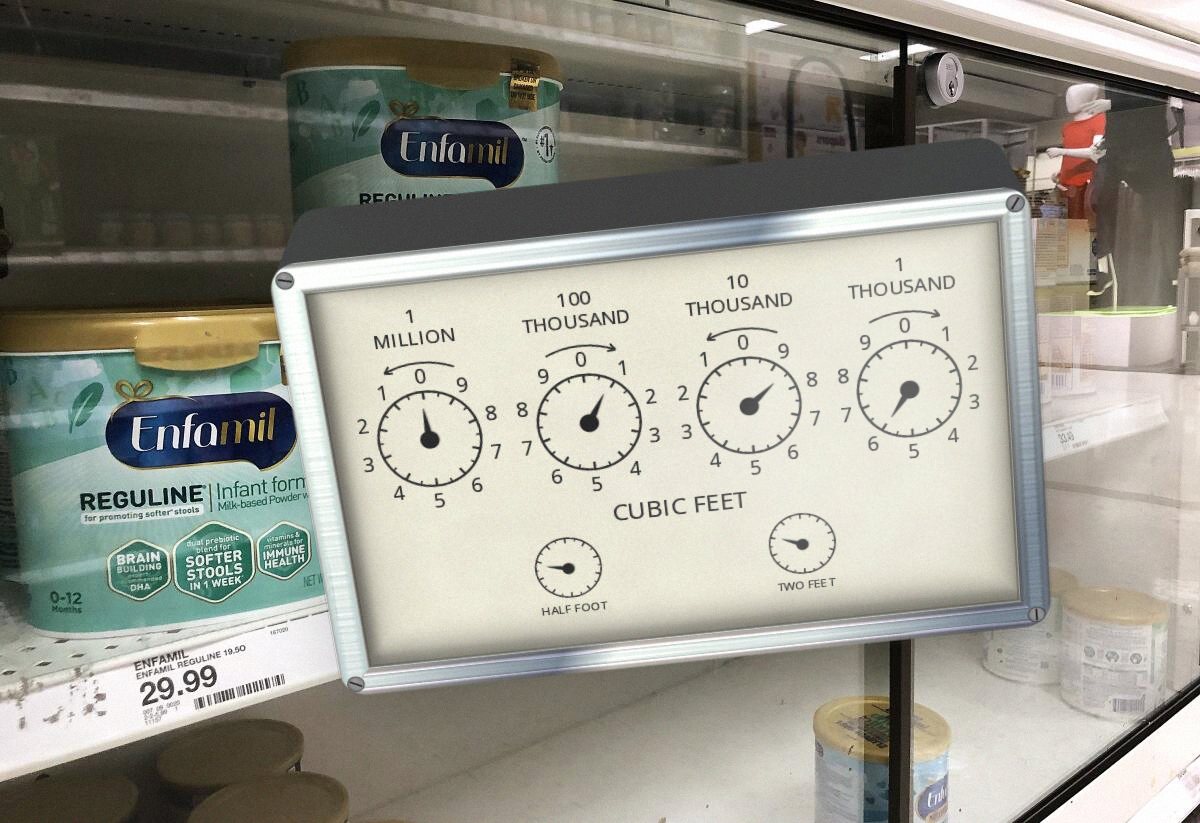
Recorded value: {"value": 8600, "unit": "ft³"}
